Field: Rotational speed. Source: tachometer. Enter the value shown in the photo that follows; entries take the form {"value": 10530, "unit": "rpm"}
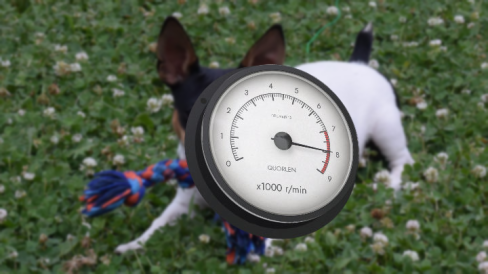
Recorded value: {"value": 8000, "unit": "rpm"}
